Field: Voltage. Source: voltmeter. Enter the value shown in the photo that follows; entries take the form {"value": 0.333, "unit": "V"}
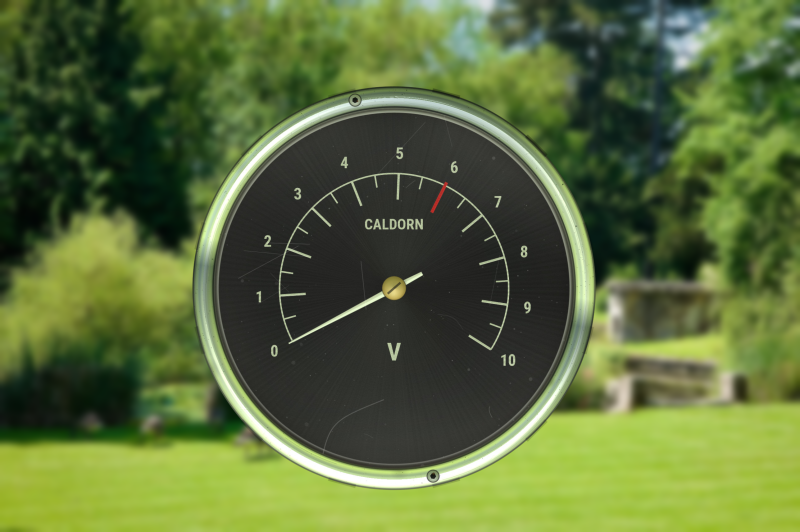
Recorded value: {"value": 0, "unit": "V"}
